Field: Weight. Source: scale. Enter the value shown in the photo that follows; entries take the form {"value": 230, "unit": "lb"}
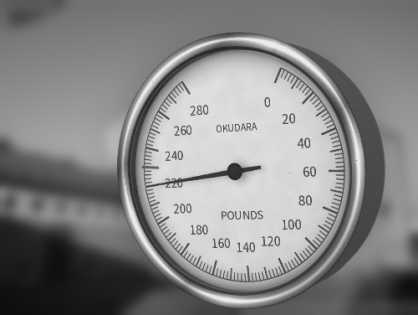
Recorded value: {"value": 220, "unit": "lb"}
